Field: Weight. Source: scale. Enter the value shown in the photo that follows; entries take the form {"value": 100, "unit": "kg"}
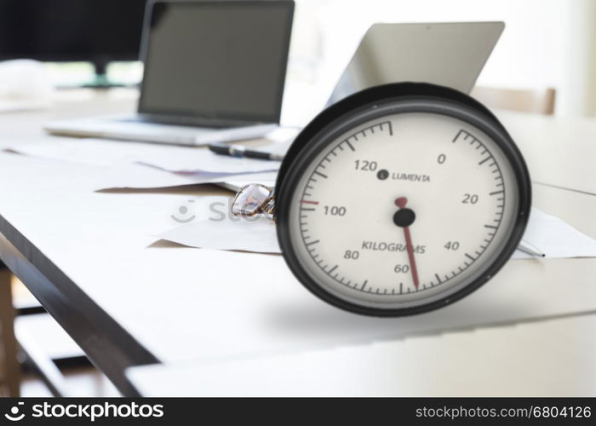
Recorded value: {"value": 56, "unit": "kg"}
